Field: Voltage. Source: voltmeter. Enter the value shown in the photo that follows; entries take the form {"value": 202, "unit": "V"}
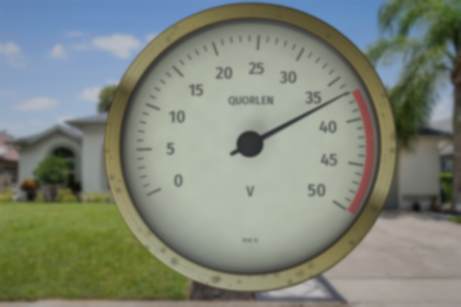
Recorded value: {"value": 37, "unit": "V"}
